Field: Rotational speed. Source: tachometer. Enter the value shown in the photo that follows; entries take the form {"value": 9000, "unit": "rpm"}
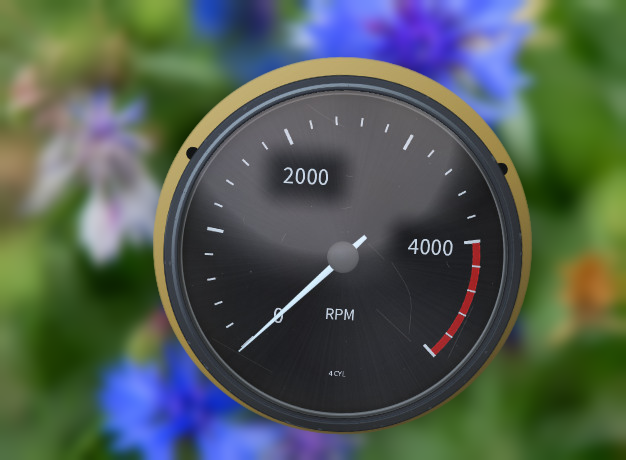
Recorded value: {"value": 0, "unit": "rpm"}
